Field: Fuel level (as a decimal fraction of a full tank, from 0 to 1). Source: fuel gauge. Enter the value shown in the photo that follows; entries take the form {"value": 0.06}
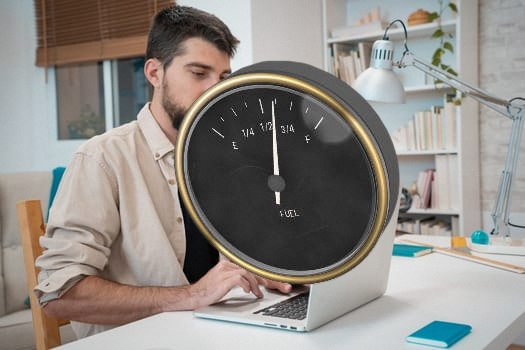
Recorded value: {"value": 0.625}
